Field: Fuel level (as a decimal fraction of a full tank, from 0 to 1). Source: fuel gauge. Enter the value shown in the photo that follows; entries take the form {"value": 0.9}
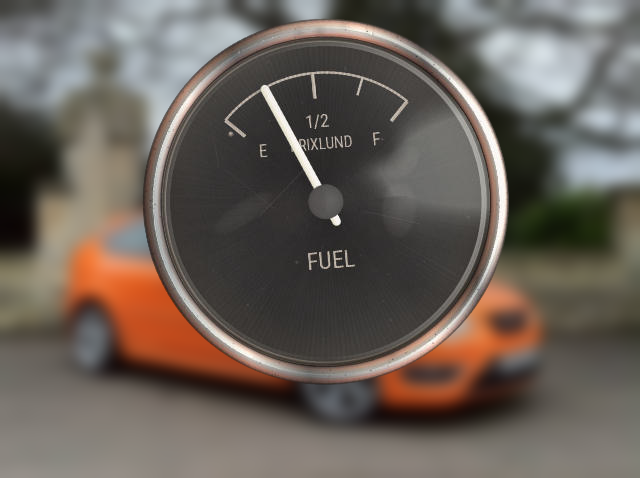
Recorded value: {"value": 0.25}
